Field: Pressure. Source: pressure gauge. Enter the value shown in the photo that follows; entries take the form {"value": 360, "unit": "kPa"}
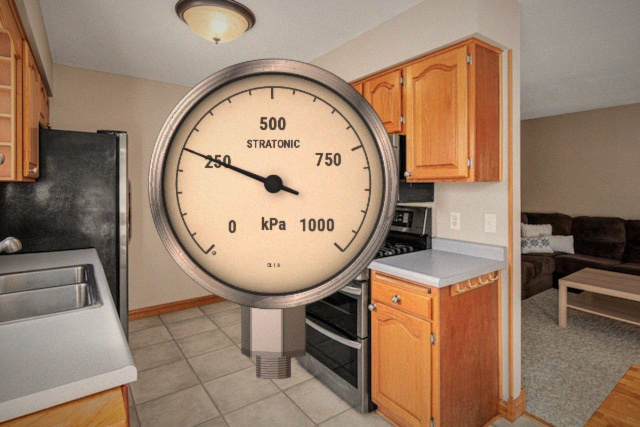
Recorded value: {"value": 250, "unit": "kPa"}
